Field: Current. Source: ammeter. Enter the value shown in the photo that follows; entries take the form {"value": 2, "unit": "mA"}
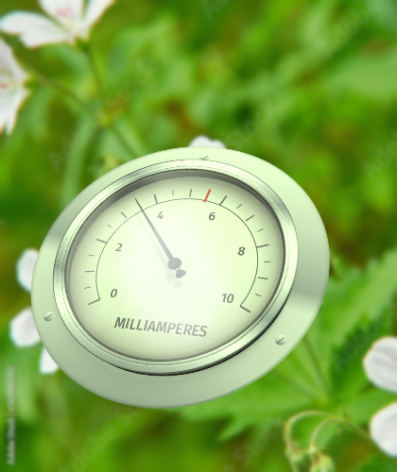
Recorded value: {"value": 3.5, "unit": "mA"}
